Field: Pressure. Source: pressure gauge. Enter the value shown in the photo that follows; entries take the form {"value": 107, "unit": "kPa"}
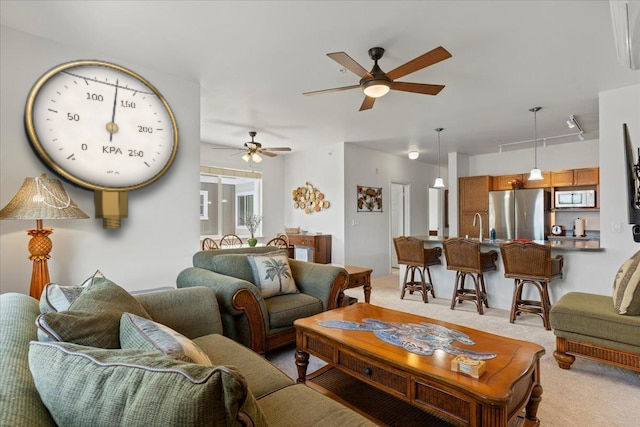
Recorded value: {"value": 130, "unit": "kPa"}
